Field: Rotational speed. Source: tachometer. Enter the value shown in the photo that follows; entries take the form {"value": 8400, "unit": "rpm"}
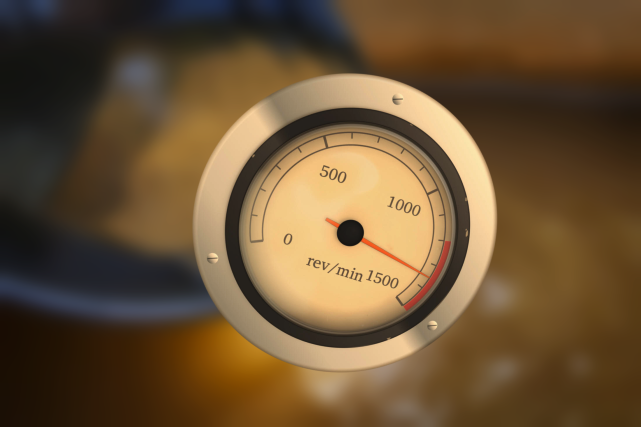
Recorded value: {"value": 1350, "unit": "rpm"}
